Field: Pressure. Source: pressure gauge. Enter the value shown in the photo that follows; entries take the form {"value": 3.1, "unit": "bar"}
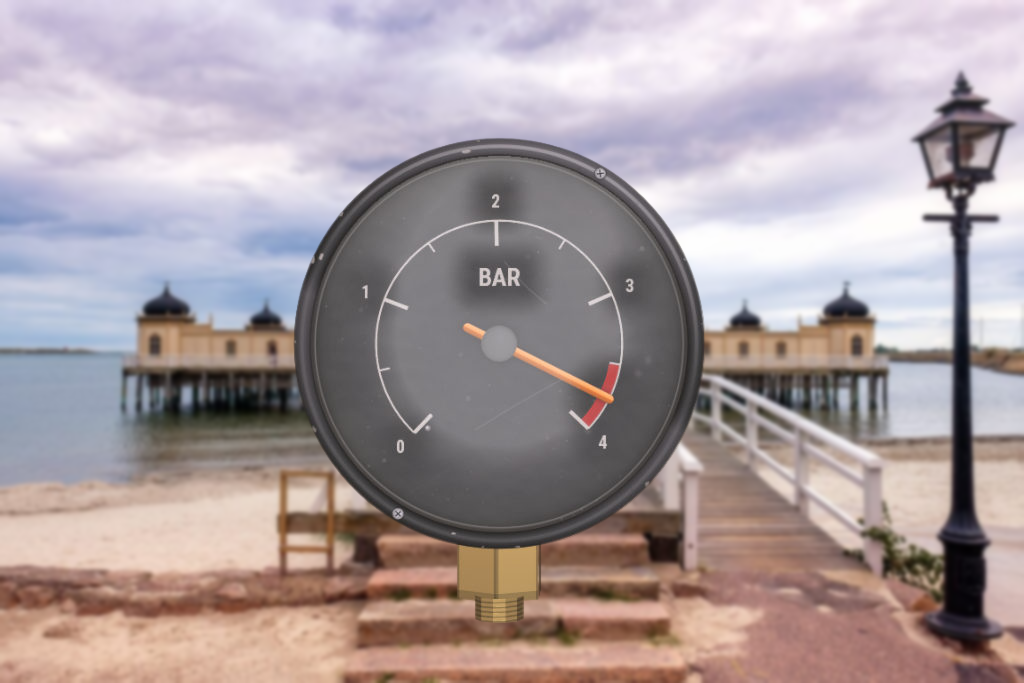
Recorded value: {"value": 3.75, "unit": "bar"}
